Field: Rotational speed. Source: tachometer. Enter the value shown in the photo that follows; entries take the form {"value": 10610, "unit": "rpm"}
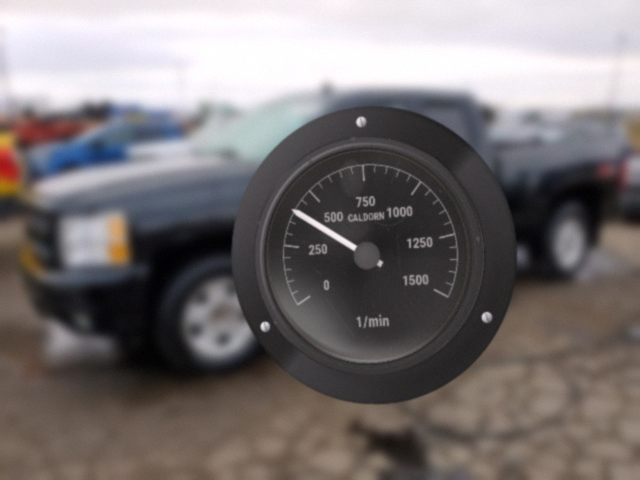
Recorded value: {"value": 400, "unit": "rpm"}
